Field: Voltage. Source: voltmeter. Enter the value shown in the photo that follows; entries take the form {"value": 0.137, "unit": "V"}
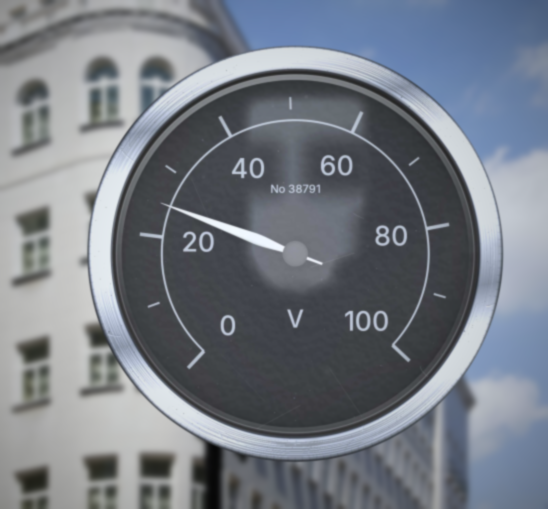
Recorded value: {"value": 25, "unit": "V"}
